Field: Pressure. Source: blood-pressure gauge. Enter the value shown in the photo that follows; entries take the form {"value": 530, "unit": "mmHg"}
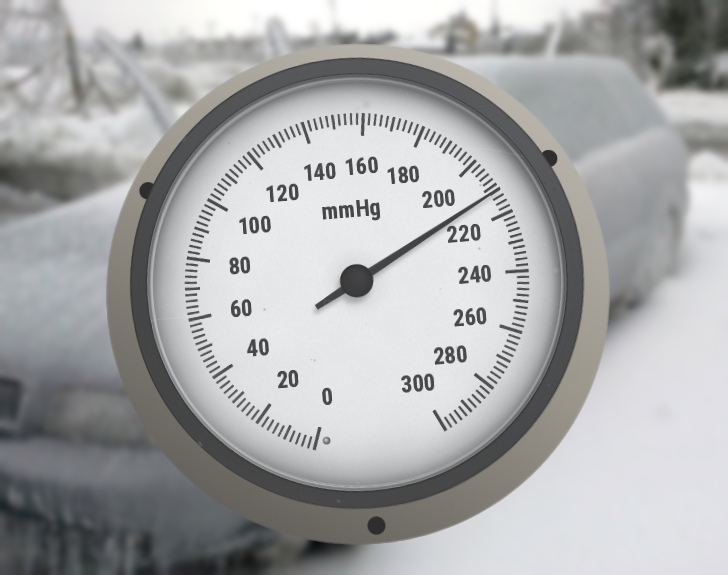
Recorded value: {"value": 212, "unit": "mmHg"}
